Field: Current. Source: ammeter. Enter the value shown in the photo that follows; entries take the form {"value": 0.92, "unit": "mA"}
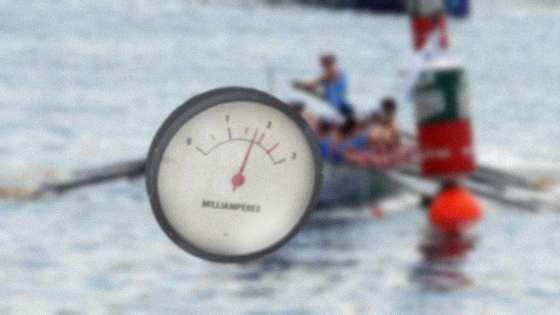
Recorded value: {"value": 1.75, "unit": "mA"}
